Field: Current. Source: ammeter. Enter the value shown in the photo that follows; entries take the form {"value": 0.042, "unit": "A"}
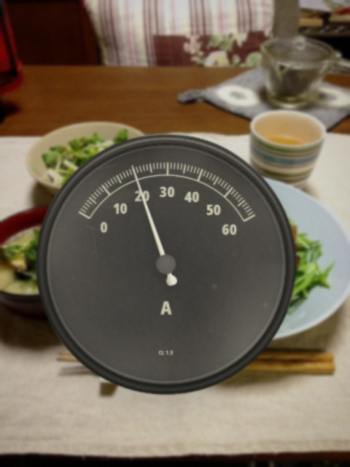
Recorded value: {"value": 20, "unit": "A"}
